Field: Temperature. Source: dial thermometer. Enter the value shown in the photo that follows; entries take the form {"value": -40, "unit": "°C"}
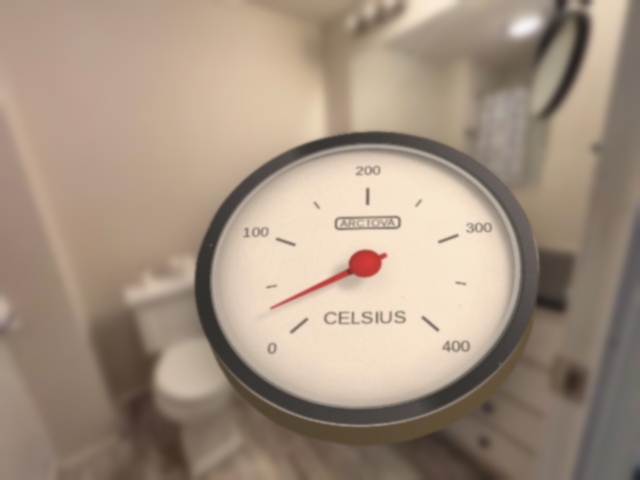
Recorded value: {"value": 25, "unit": "°C"}
